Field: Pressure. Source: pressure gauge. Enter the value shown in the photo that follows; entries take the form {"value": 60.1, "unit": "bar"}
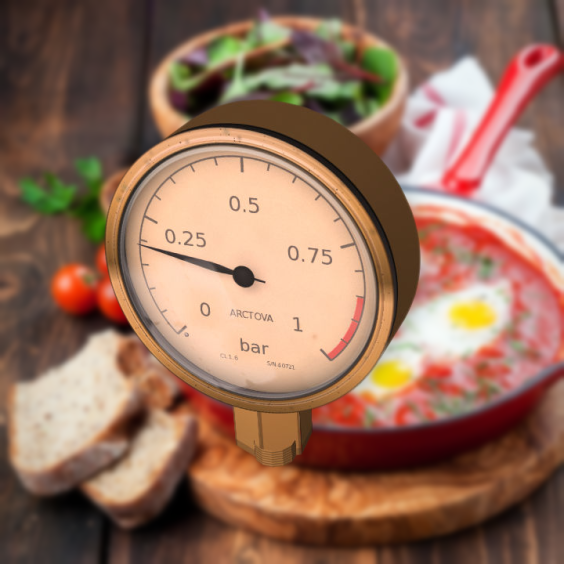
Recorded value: {"value": 0.2, "unit": "bar"}
